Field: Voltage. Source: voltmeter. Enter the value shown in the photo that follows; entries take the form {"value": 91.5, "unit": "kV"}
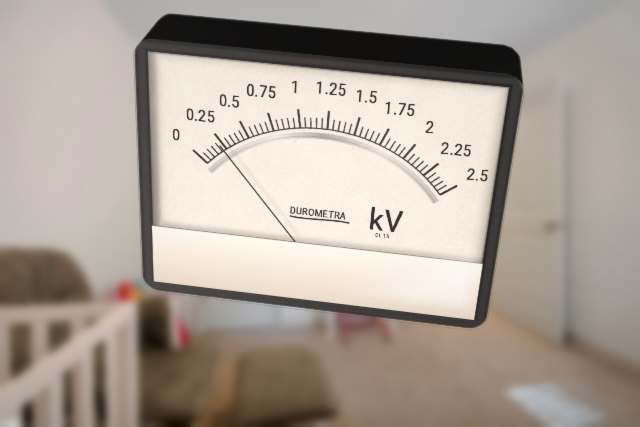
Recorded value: {"value": 0.25, "unit": "kV"}
